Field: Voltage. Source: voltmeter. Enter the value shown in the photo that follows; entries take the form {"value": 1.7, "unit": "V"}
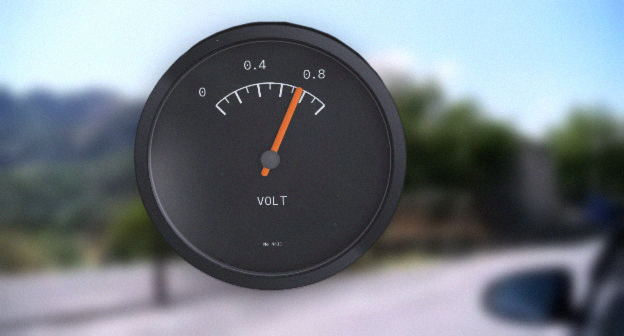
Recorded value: {"value": 0.75, "unit": "V"}
